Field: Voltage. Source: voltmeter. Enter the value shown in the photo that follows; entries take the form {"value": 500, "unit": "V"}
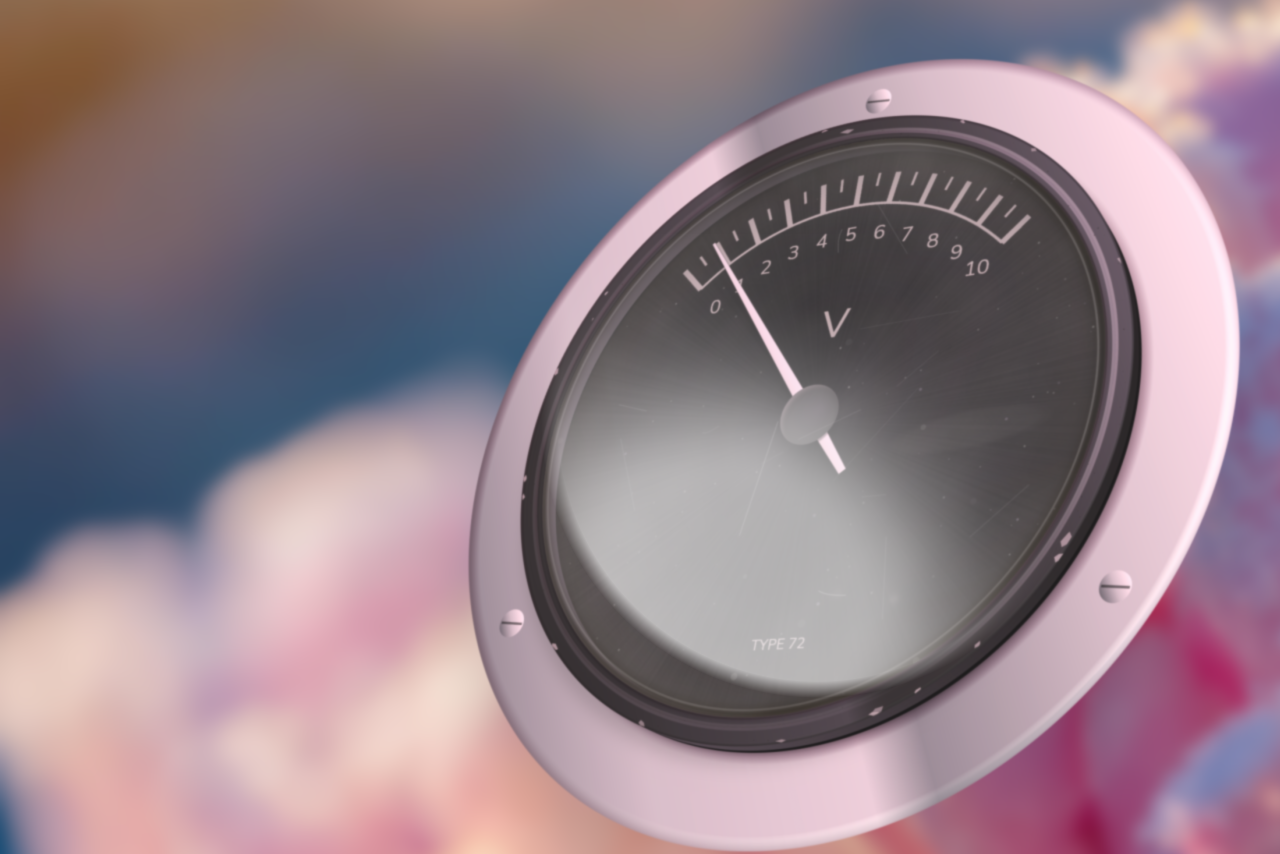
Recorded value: {"value": 1, "unit": "V"}
